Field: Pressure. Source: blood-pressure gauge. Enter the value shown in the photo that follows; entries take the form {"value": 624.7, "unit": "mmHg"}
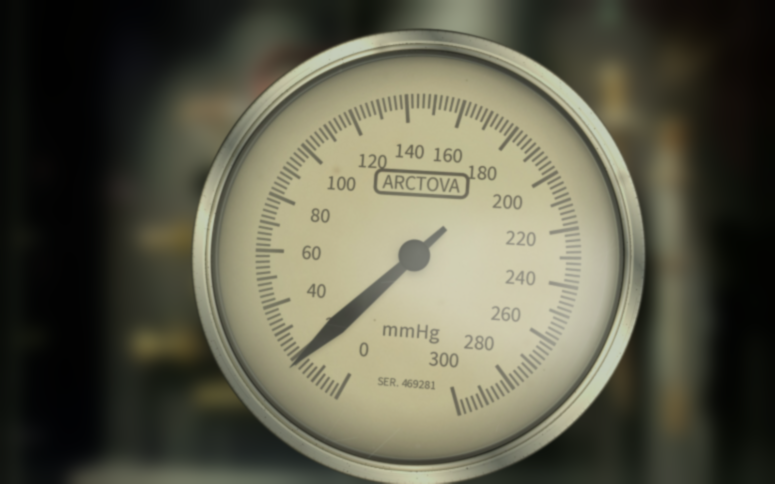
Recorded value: {"value": 18, "unit": "mmHg"}
